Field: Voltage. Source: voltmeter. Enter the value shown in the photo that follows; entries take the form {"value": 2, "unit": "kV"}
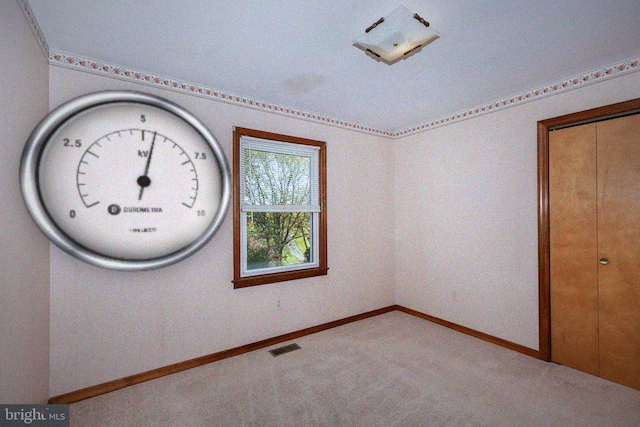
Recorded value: {"value": 5.5, "unit": "kV"}
